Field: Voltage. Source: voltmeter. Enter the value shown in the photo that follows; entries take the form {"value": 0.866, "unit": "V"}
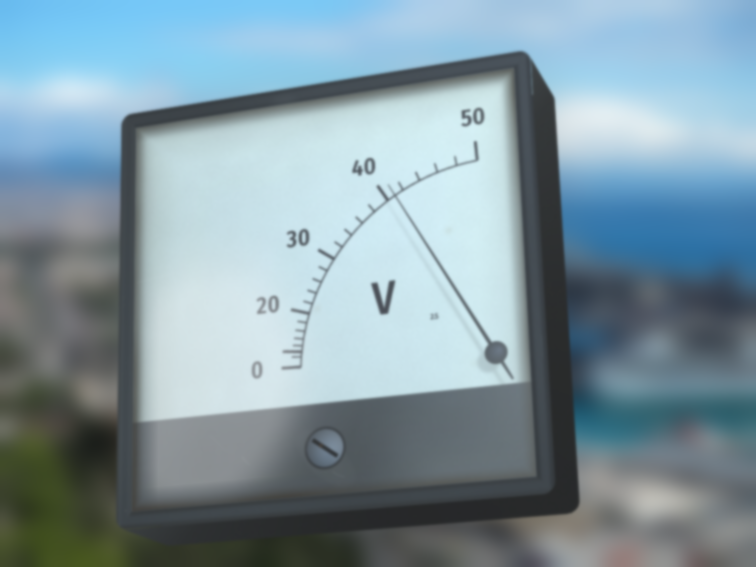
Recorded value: {"value": 41, "unit": "V"}
